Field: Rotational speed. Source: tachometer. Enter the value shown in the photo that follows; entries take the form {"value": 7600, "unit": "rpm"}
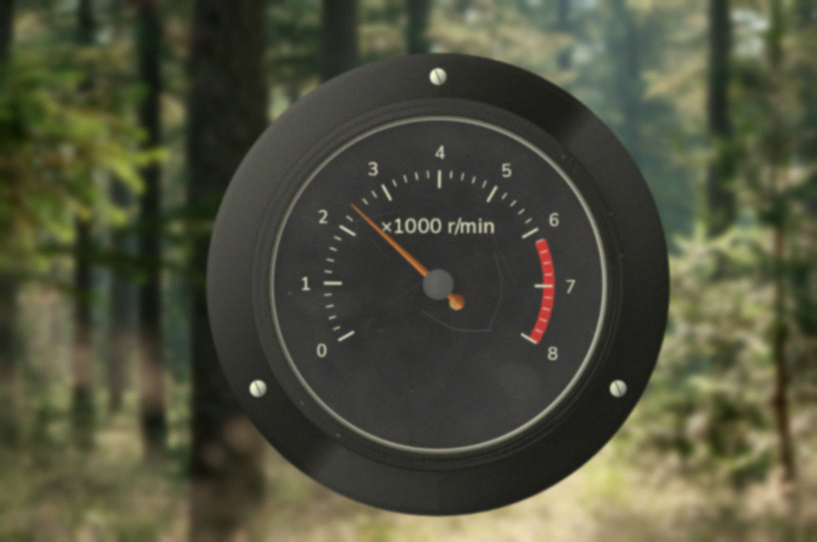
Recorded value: {"value": 2400, "unit": "rpm"}
